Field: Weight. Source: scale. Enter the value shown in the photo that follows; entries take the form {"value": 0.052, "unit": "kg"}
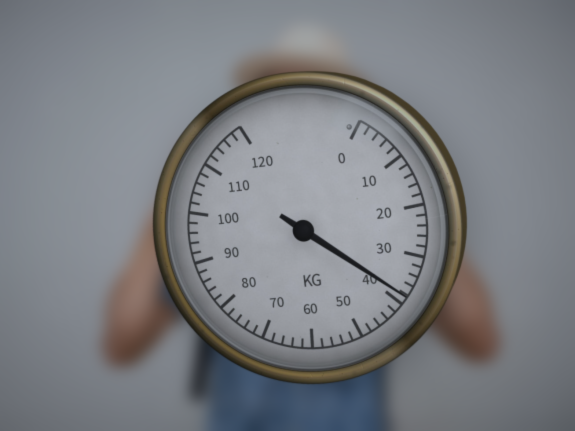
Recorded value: {"value": 38, "unit": "kg"}
